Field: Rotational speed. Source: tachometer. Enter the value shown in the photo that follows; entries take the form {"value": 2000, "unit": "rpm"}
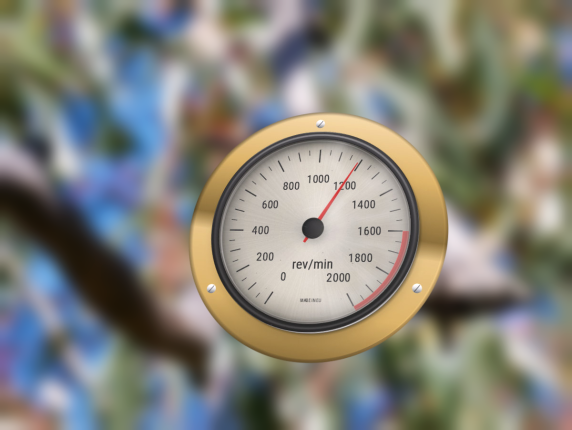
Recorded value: {"value": 1200, "unit": "rpm"}
